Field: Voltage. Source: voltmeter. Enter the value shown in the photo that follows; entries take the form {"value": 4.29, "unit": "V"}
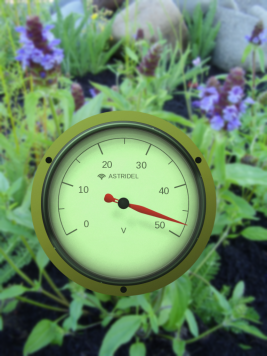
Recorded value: {"value": 47.5, "unit": "V"}
